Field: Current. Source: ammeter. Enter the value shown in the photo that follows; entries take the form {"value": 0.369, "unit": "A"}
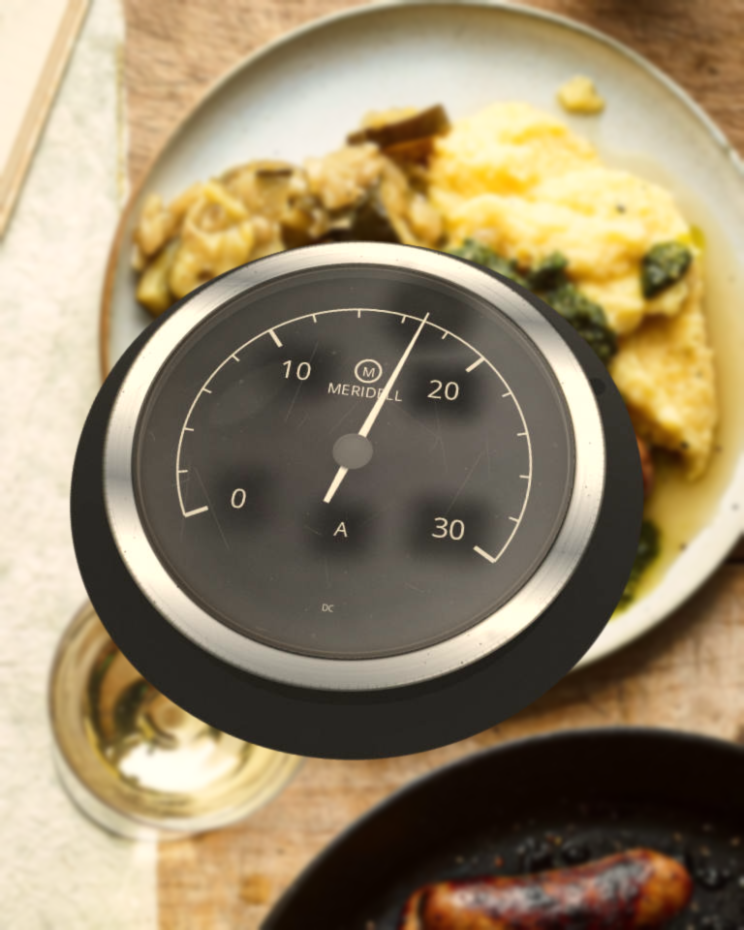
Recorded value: {"value": 17, "unit": "A"}
